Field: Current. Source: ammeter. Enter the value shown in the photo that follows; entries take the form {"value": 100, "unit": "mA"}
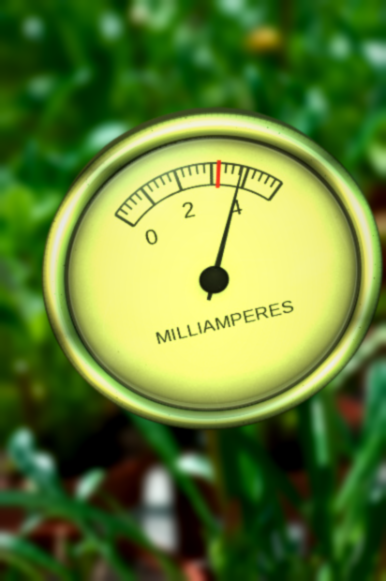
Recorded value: {"value": 3.8, "unit": "mA"}
